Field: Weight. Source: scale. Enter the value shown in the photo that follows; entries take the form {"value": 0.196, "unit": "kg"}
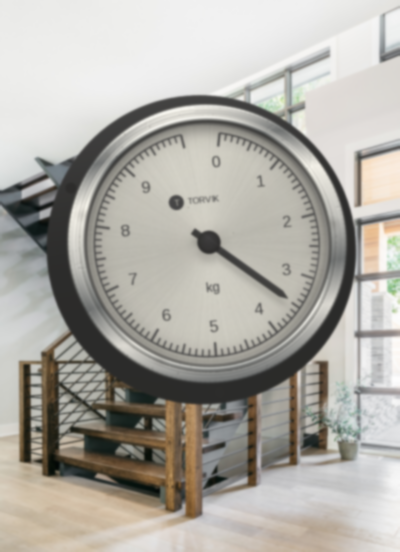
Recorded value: {"value": 3.5, "unit": "kg"}
